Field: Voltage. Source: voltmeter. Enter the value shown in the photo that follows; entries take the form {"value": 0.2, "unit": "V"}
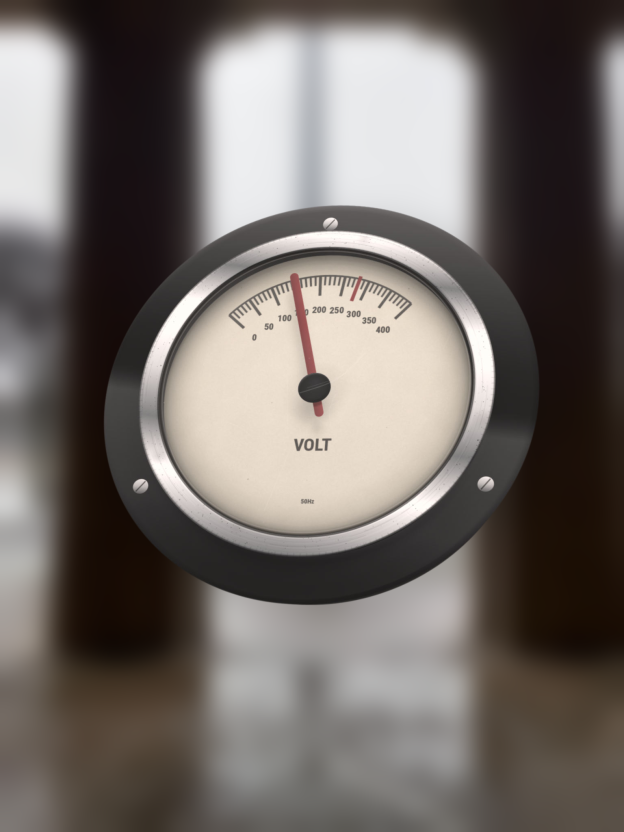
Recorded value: {"value": 150, "unit": "V"}
